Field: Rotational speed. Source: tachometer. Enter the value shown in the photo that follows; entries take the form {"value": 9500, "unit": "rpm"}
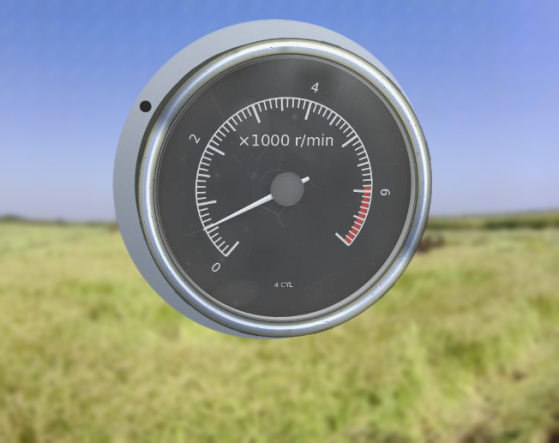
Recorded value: {"value": 600, "unit": "rpm"}
